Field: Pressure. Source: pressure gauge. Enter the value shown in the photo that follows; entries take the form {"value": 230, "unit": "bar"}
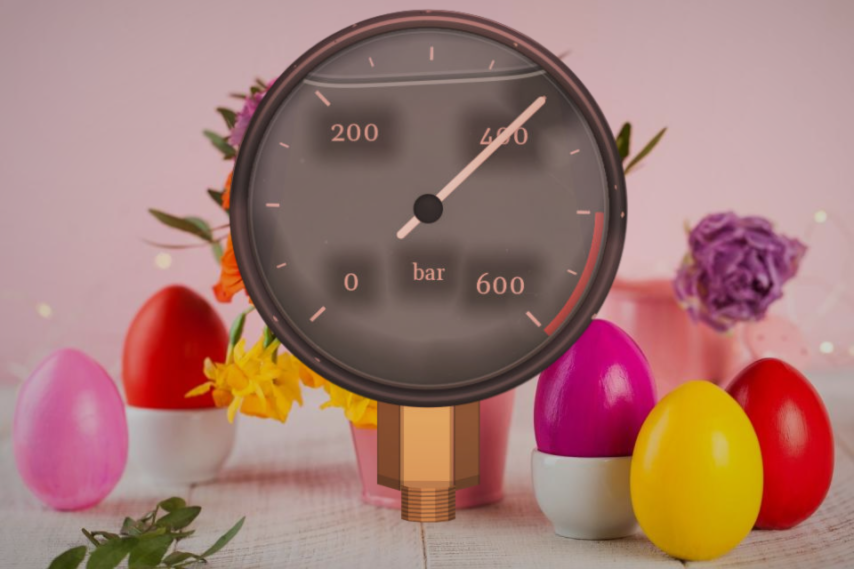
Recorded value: {"value": 400, "unit": "bar"}
